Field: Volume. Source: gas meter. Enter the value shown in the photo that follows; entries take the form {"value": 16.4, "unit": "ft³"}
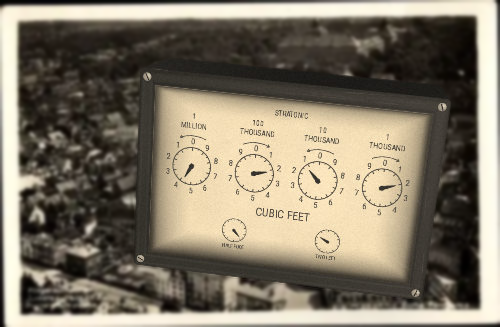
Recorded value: {"value": 421200, "unit": "ft³"}
